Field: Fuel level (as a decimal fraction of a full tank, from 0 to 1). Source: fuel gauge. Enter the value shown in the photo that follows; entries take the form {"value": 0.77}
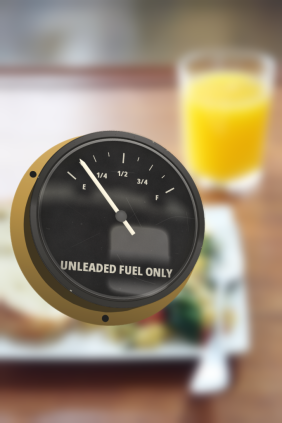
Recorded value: {"value": 0.125}
